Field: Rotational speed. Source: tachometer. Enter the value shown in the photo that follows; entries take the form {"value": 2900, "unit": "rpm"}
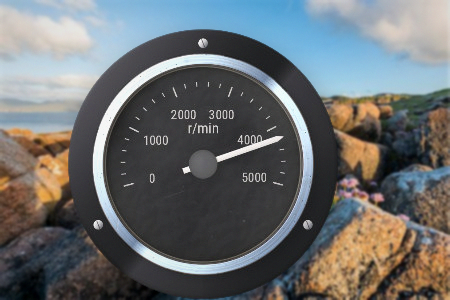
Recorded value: {"value": 4200, "unit": "rpm"}
